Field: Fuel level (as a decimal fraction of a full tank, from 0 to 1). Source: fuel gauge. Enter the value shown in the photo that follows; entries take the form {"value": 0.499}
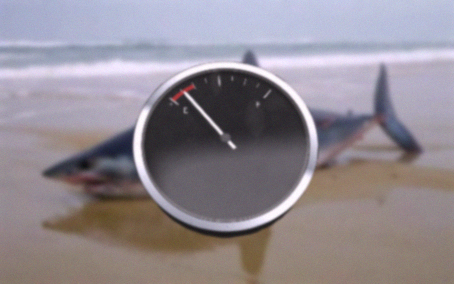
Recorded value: {"value": 0.125}
